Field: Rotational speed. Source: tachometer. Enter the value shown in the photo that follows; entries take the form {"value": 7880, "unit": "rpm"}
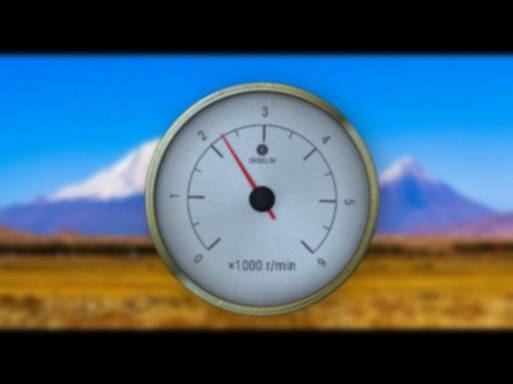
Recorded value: {"value": 2250, "unit": "rpm"}
